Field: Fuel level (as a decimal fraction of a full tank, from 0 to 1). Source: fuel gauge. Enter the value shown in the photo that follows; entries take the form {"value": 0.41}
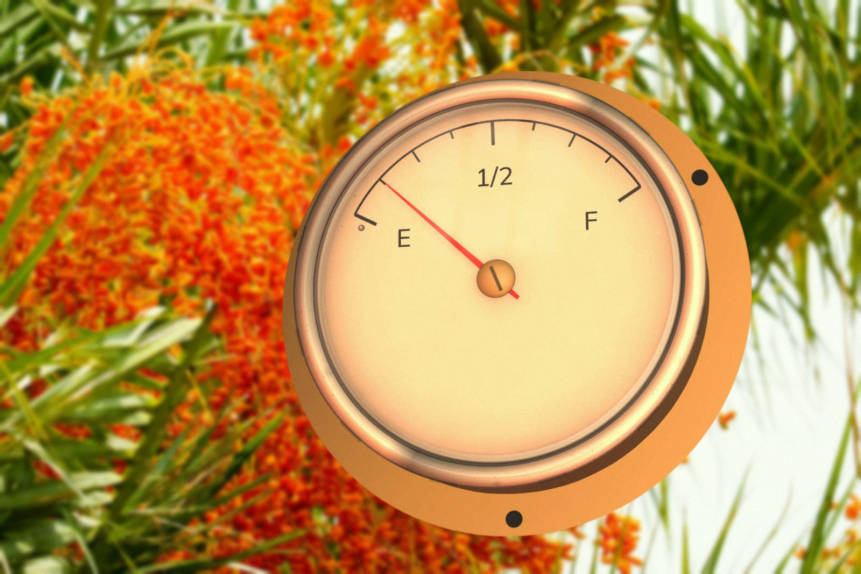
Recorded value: {"value": 0.125}
